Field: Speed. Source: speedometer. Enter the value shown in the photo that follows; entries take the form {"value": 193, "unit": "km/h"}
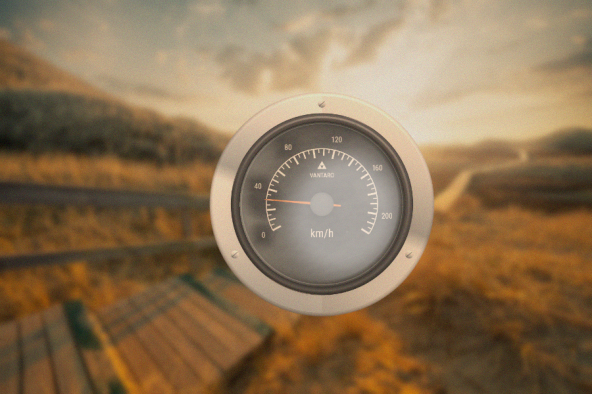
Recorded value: {"value": 30, "unit": "km/h"}
